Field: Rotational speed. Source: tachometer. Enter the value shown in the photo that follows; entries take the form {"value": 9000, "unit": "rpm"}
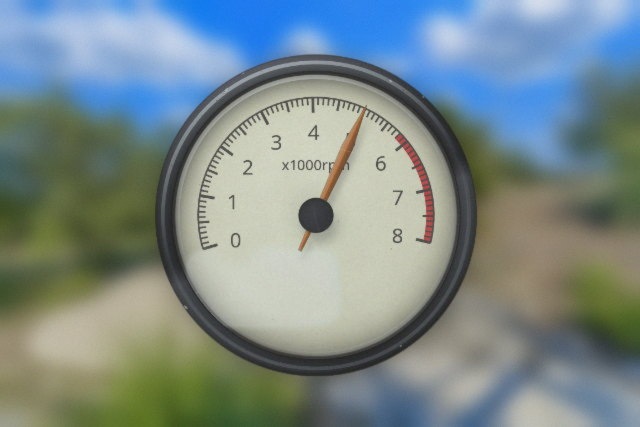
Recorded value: {"value": 5000, "unit": "rpm"}
